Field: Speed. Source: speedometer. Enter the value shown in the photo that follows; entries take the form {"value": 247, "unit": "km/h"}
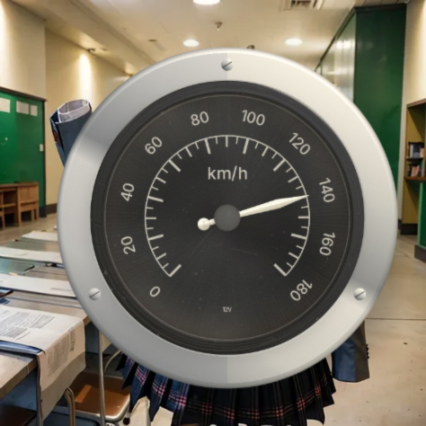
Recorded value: {"value": 140, "unit": "km/h"}
